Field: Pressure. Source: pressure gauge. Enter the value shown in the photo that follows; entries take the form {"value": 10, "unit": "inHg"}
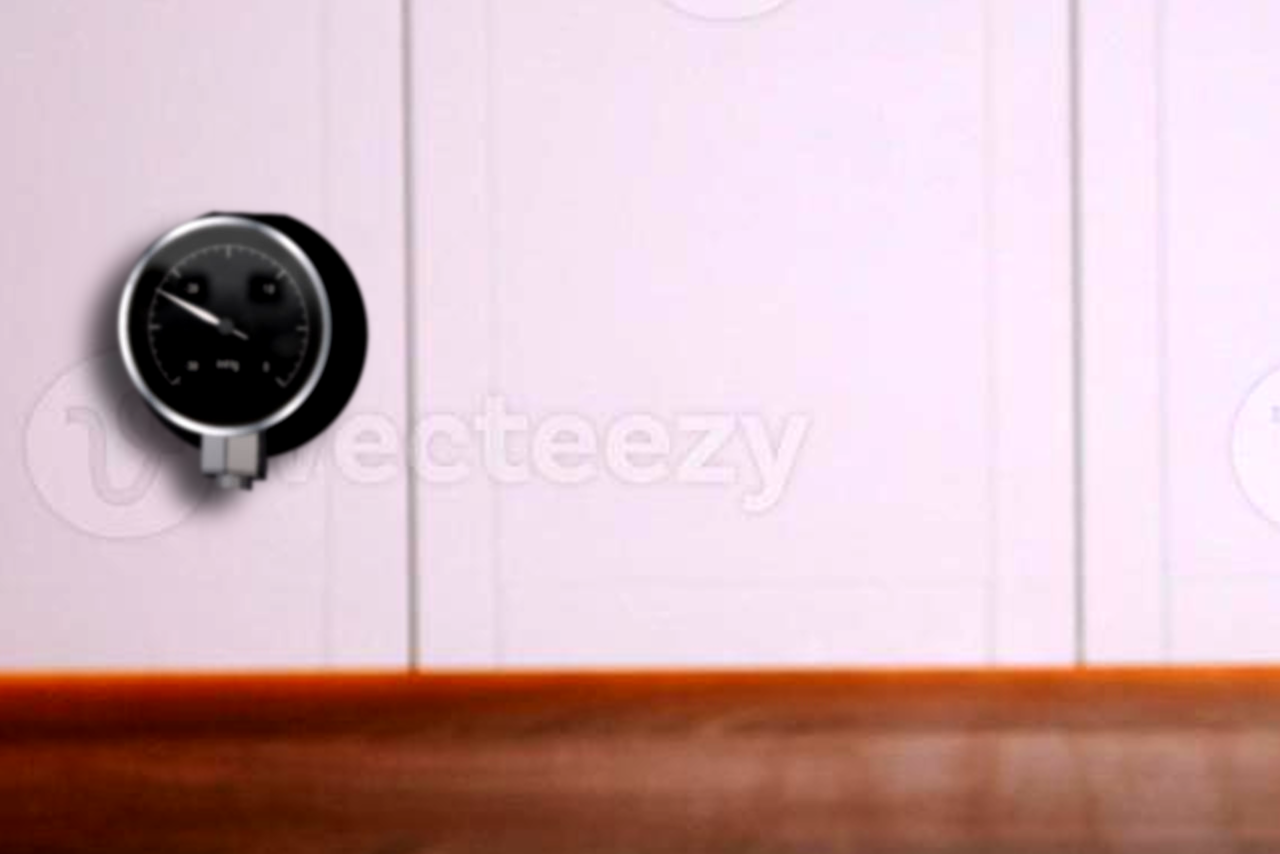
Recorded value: {"value": -22, "unit": "inHg"}
